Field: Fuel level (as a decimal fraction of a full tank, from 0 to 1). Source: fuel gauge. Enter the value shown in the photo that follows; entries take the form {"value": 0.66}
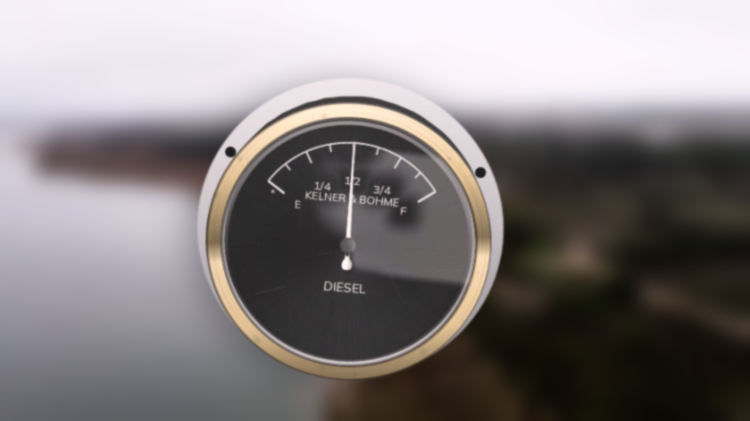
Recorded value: {"value": 0.5}
